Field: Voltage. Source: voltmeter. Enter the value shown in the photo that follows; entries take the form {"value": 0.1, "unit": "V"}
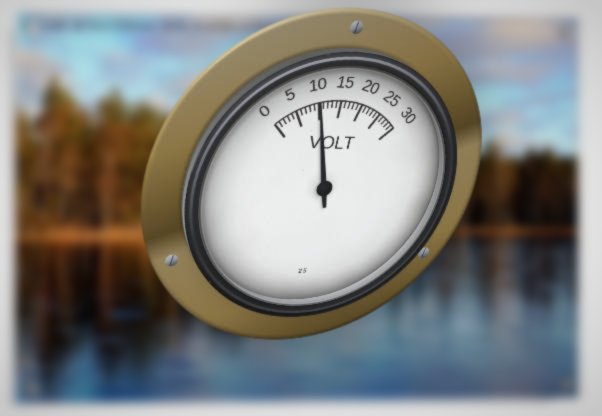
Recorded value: {"value": 10, "unit": "V"}
